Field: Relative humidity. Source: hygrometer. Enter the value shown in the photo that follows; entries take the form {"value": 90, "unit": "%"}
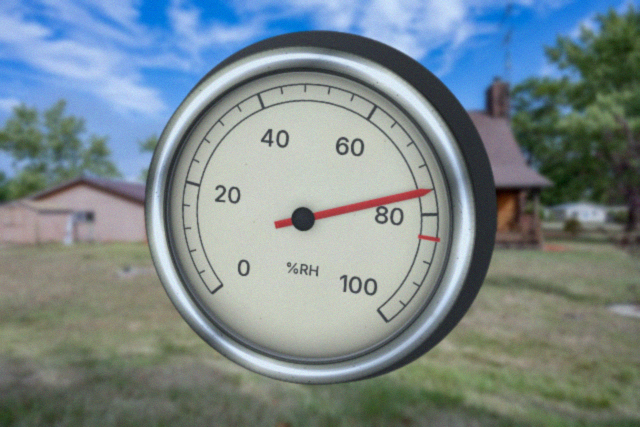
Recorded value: {"value": 76, "unit": "%"}
